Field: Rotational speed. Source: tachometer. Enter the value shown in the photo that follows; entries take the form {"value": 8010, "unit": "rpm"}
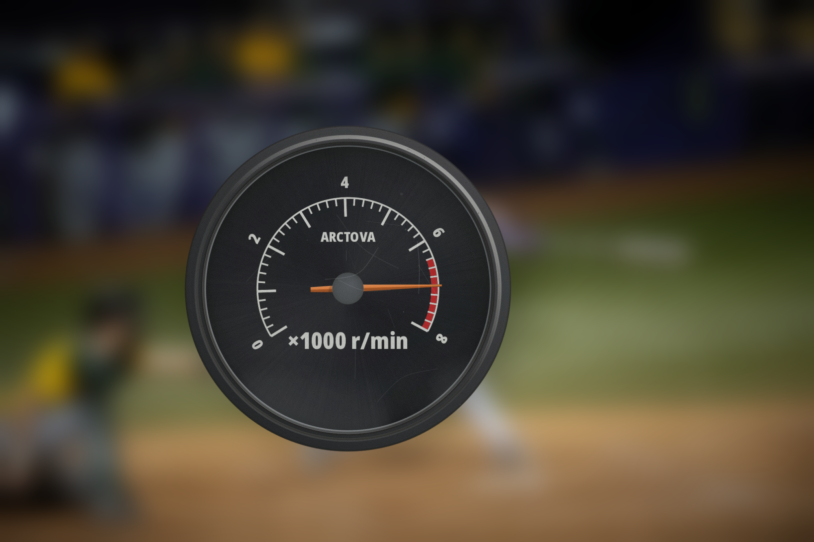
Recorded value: {"value": 7000, "unit": "rpm"}
